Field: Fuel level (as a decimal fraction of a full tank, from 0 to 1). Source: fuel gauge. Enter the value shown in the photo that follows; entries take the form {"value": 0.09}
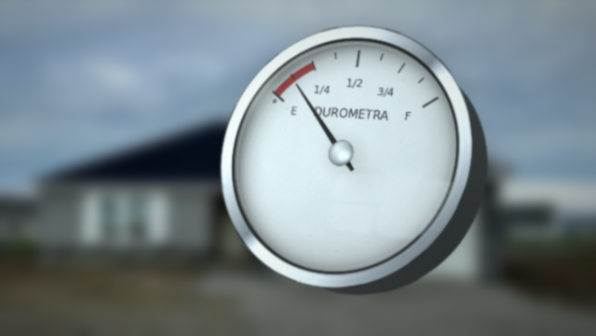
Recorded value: {"value": 0.125}
